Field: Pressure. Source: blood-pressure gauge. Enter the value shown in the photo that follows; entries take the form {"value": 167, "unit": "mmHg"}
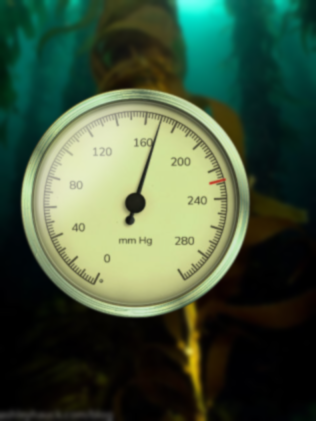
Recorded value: {"value": 170, "unit": "mmHg"}
